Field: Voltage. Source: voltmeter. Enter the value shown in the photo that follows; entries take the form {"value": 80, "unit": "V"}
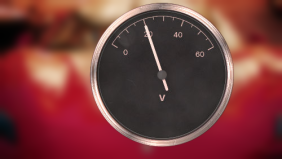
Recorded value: {"value": 20, "unit": "V"}
